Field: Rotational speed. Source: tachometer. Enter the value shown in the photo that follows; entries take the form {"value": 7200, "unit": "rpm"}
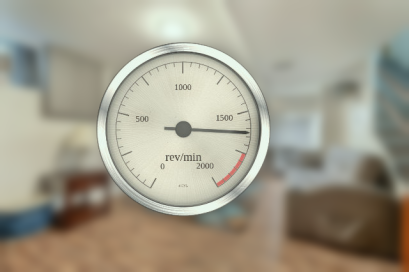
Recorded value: {"value": 1625, "unit": "rpm"}
